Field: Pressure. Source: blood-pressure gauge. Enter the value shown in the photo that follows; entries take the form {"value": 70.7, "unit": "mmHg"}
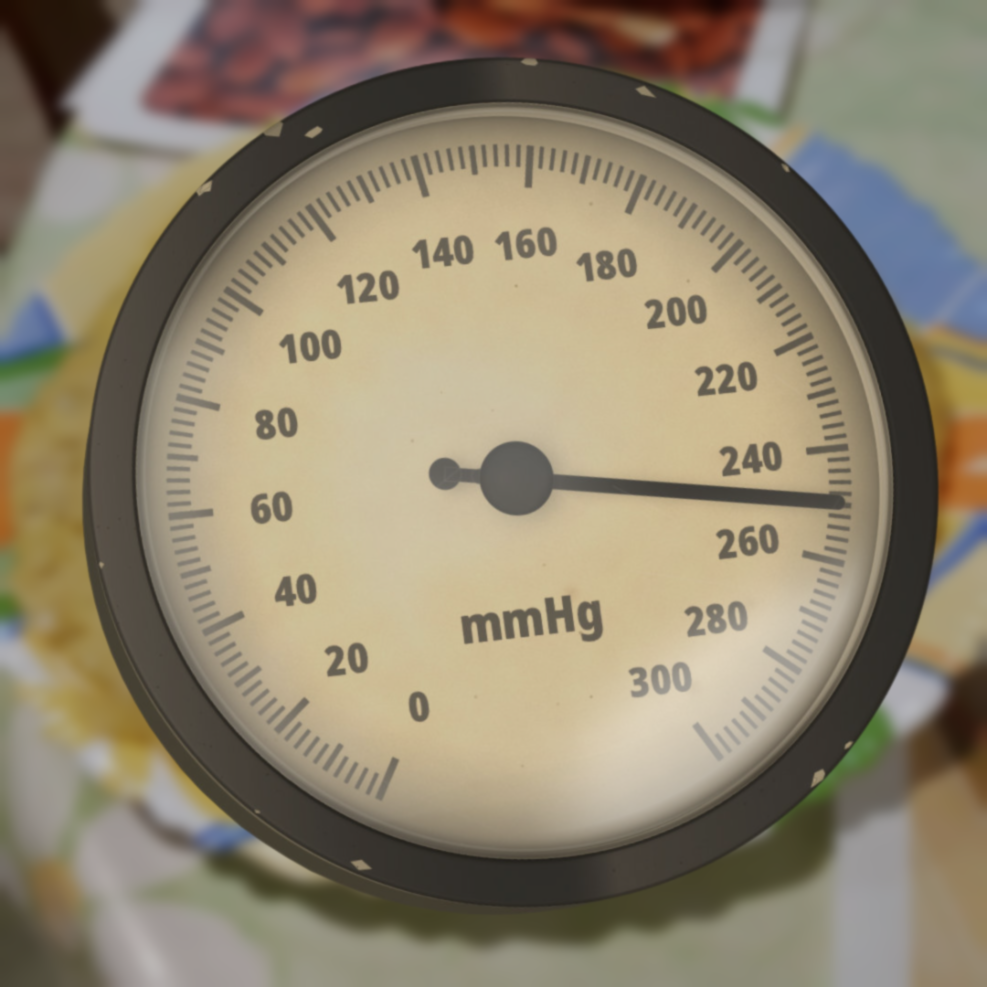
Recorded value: {"value": 250, "unit": "mmHg"}
